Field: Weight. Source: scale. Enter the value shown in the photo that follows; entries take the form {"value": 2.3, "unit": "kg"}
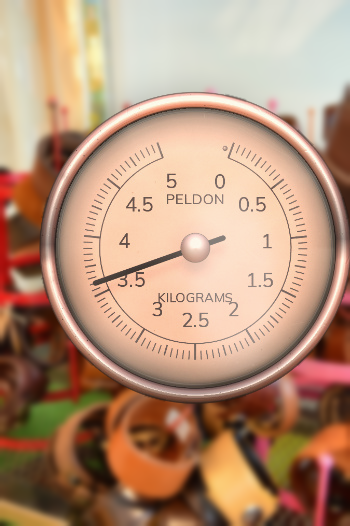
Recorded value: {"value": 3.6, "unit": "kg"}
